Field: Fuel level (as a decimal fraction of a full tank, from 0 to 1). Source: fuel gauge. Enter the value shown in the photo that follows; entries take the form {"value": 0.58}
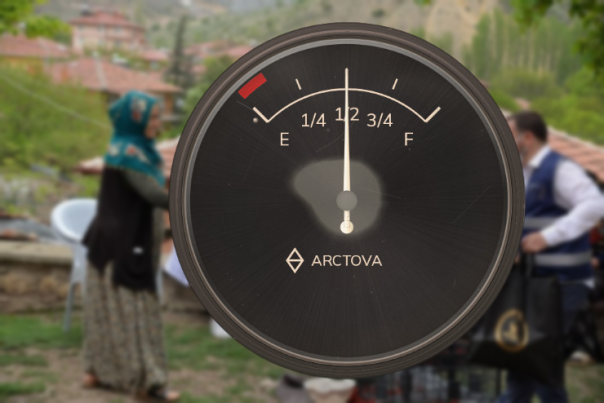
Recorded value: {"value": 0.5}
